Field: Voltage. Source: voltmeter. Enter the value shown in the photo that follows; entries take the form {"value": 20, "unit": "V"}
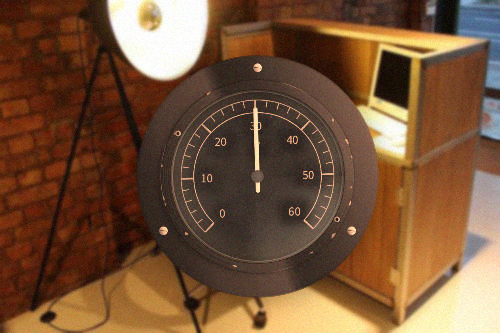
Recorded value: {"value": 30, "unit": "V"}
